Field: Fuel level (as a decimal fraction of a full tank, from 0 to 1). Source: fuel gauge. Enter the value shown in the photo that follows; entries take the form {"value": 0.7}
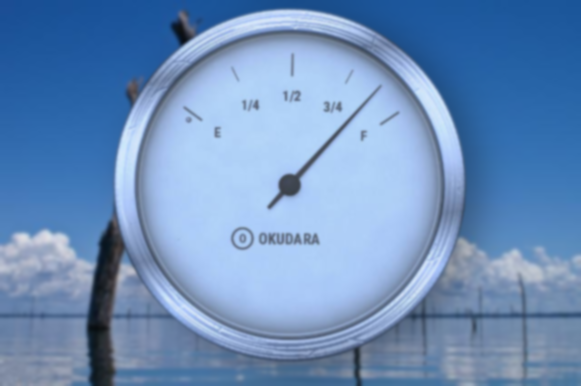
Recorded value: {"value": 0.875}
